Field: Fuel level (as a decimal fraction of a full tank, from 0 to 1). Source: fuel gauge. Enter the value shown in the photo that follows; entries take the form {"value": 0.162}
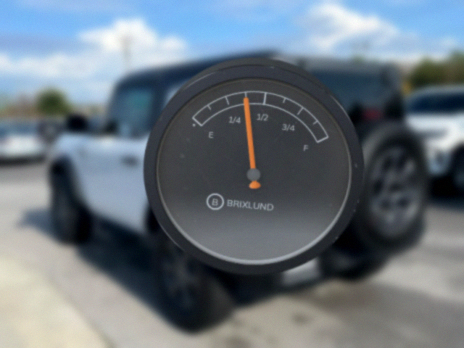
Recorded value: {"value": 0.375}
